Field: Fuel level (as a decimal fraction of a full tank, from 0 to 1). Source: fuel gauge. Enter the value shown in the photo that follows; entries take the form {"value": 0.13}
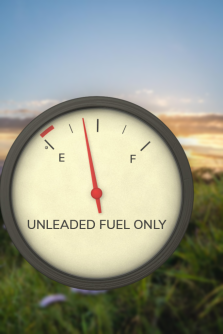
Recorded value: {"value": 0.375}
